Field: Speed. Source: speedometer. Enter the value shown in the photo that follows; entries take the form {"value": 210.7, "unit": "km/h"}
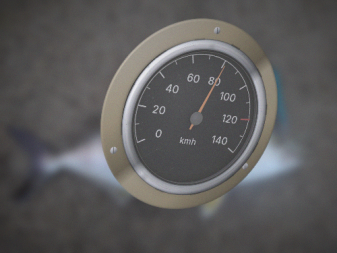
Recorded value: {"value": 80, "unit": "km/h"}
